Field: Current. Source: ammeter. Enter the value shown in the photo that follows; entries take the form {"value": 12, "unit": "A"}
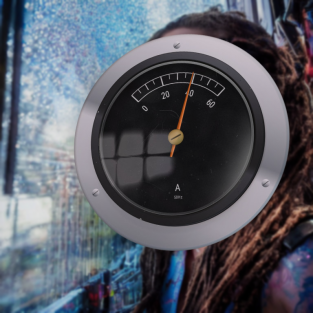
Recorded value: {"value": 40, "unit": "A"}
